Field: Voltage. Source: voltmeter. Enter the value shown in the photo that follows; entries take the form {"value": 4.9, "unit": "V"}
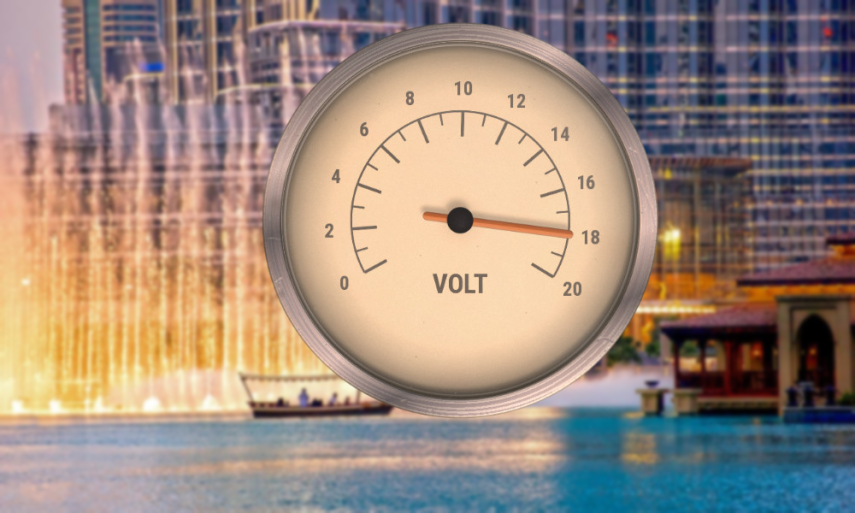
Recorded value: {"value": 18, "unit": "V"}
